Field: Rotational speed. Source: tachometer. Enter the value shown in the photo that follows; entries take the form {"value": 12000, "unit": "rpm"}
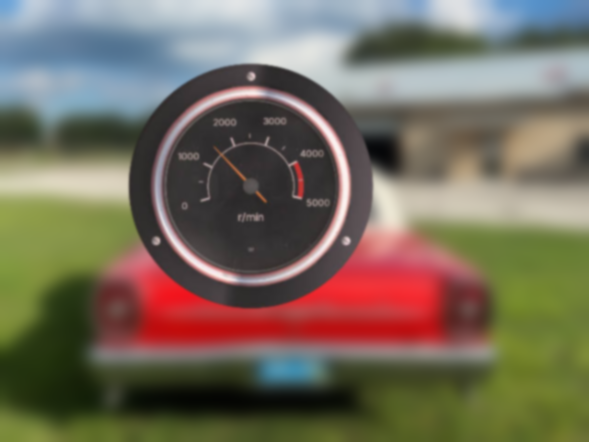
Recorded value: {"value": 1500, "unit": "rpm"}
